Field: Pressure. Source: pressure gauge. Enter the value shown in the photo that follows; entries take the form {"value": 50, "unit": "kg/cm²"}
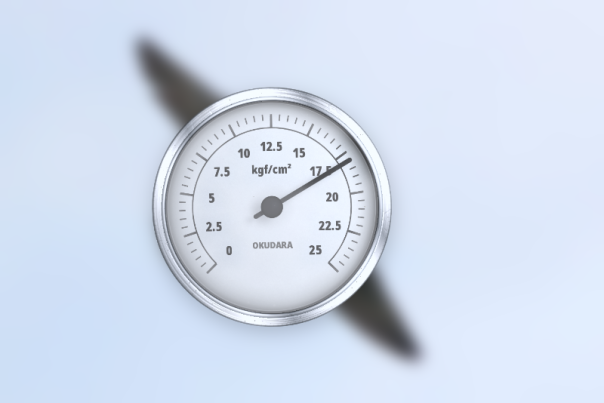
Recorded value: {"value": 18, "unit": "kg/cm²"}
